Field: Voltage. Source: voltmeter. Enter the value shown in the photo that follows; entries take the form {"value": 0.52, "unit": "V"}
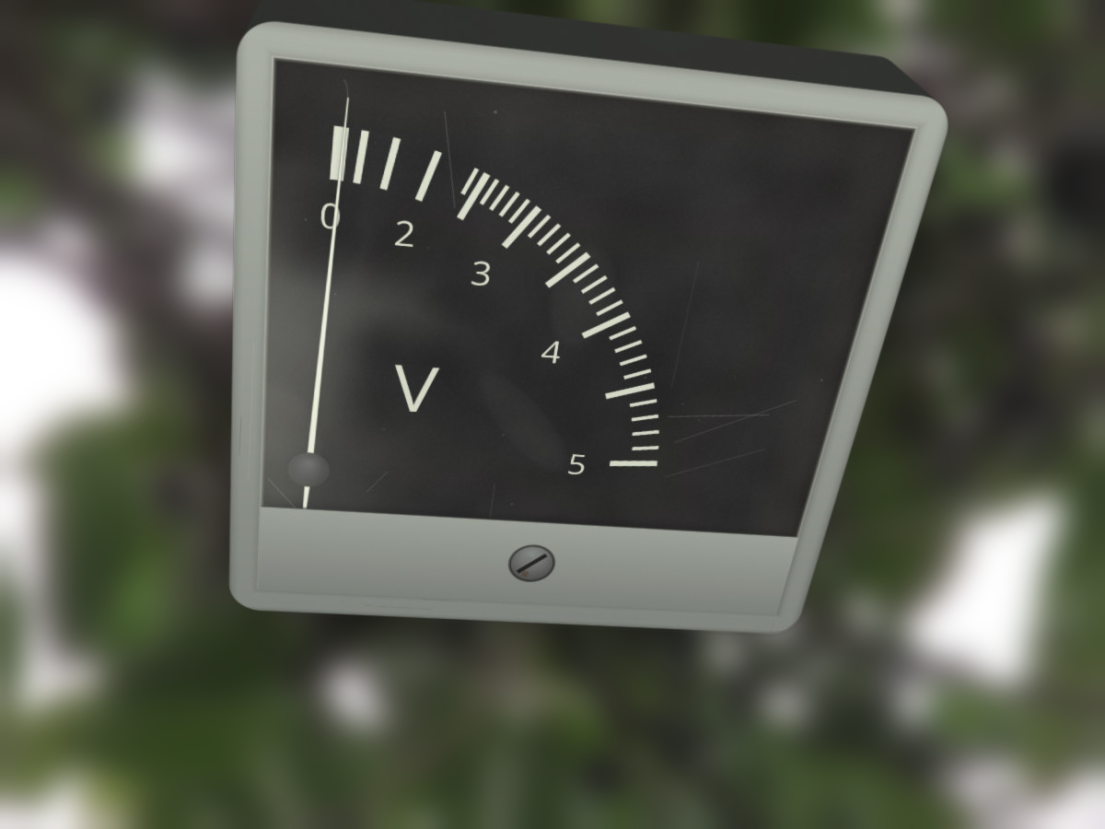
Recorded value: {"value": 0.5, "unit": "V"}
